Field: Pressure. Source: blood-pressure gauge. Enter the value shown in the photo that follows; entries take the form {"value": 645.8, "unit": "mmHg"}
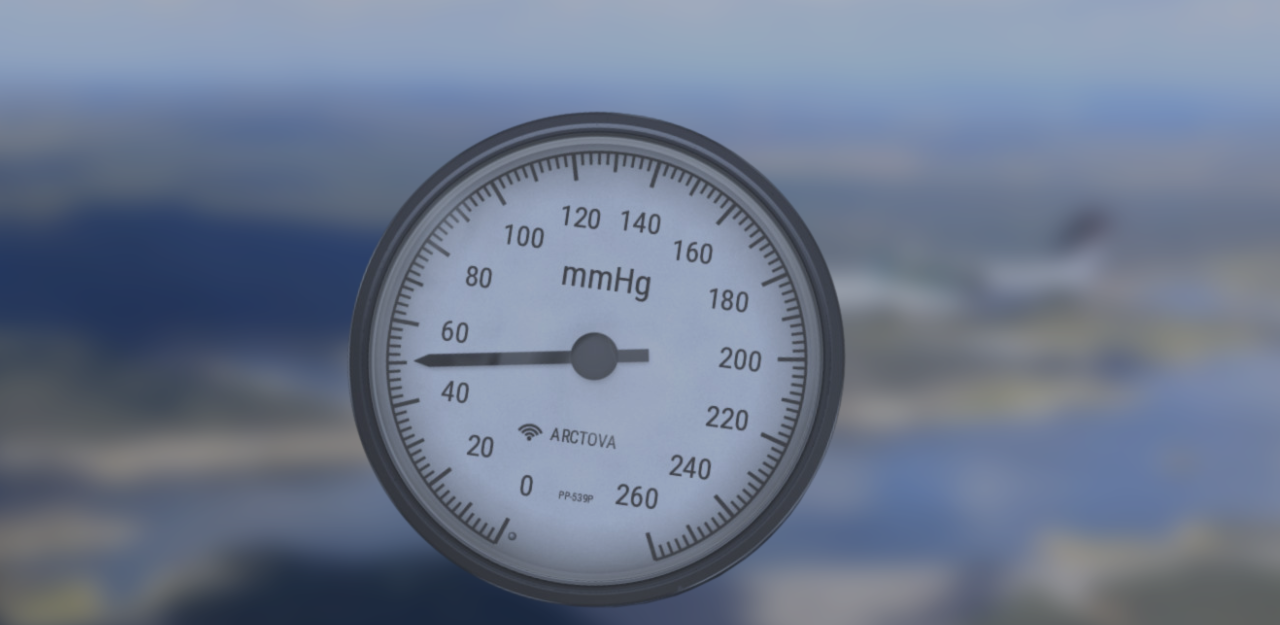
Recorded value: {"value": 50, "unit": "mmHg"}
